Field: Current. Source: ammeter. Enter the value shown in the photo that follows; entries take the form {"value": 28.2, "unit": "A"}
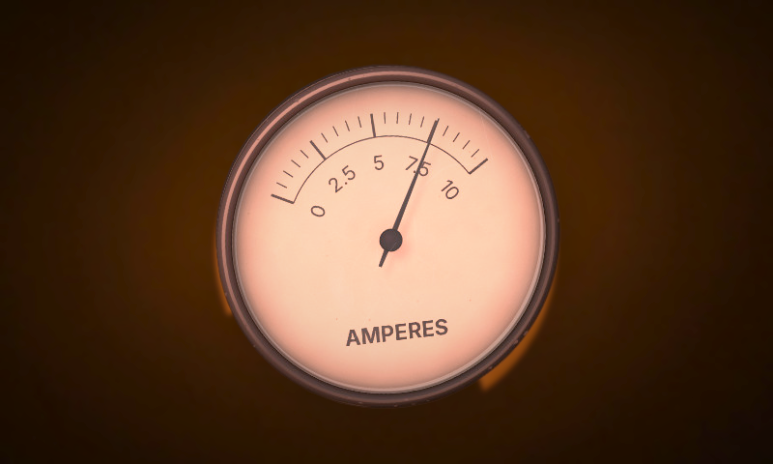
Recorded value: {"value": 7.5, "unit": "A"}
